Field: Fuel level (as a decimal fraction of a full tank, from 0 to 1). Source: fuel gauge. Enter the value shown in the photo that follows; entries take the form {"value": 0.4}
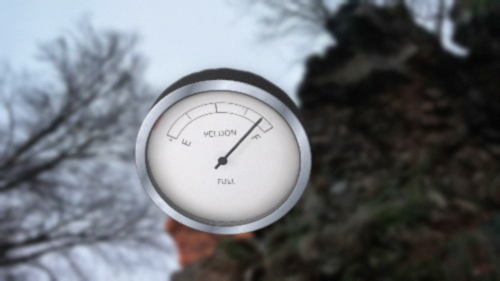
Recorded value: {"value": 0.875}
